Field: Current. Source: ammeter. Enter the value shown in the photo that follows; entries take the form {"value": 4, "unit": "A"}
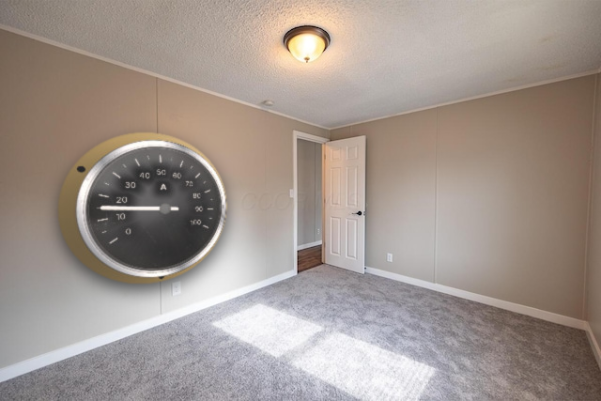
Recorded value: {"value": 15, "unit": "A"}
